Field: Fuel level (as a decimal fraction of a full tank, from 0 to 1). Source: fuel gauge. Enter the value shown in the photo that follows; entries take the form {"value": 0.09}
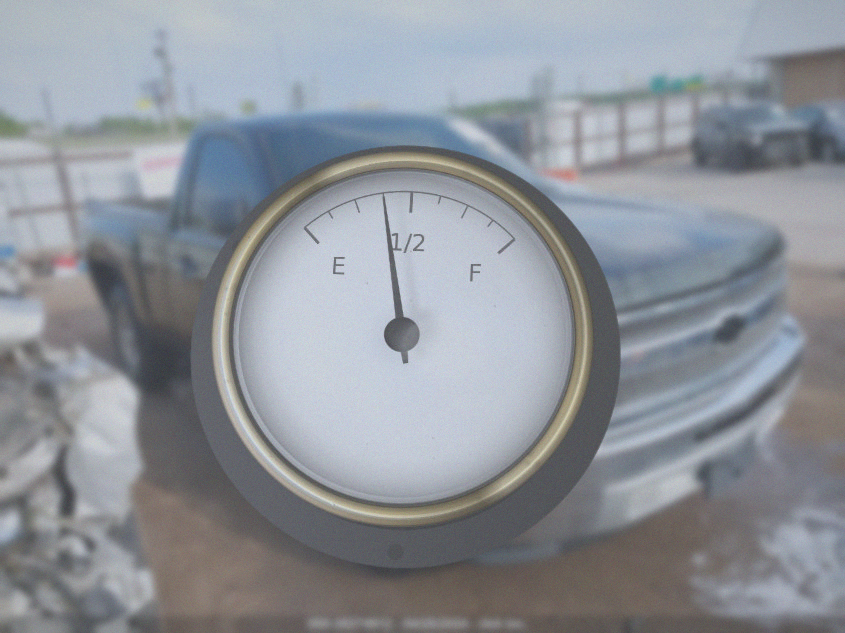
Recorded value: {"value": 0.375}
